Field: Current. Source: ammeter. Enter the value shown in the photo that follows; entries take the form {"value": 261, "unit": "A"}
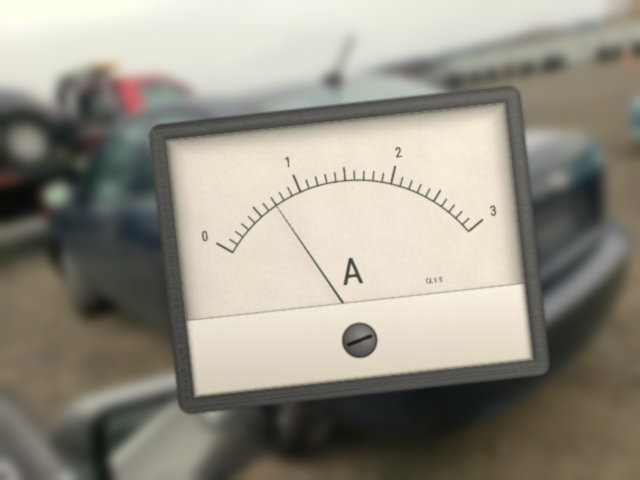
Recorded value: {"value": 0.7, "unit": "A"}
